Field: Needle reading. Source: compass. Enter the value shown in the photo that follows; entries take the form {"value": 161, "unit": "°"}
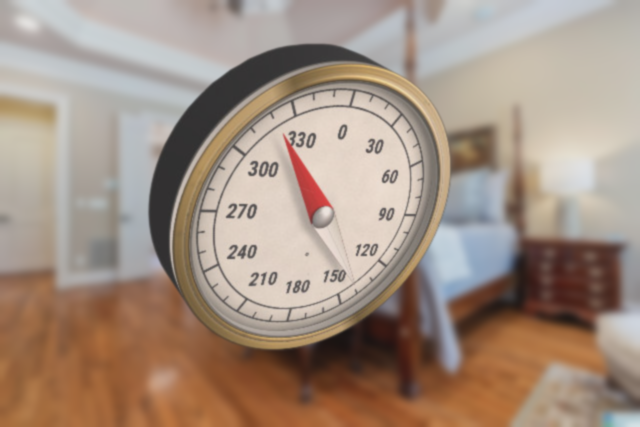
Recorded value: {"value": 320, "unit": "°"}
